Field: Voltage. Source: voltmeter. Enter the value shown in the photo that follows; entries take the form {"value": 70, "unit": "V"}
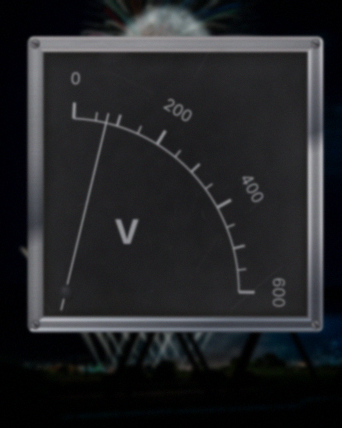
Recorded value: {"value": 75, "unit": "V"}
